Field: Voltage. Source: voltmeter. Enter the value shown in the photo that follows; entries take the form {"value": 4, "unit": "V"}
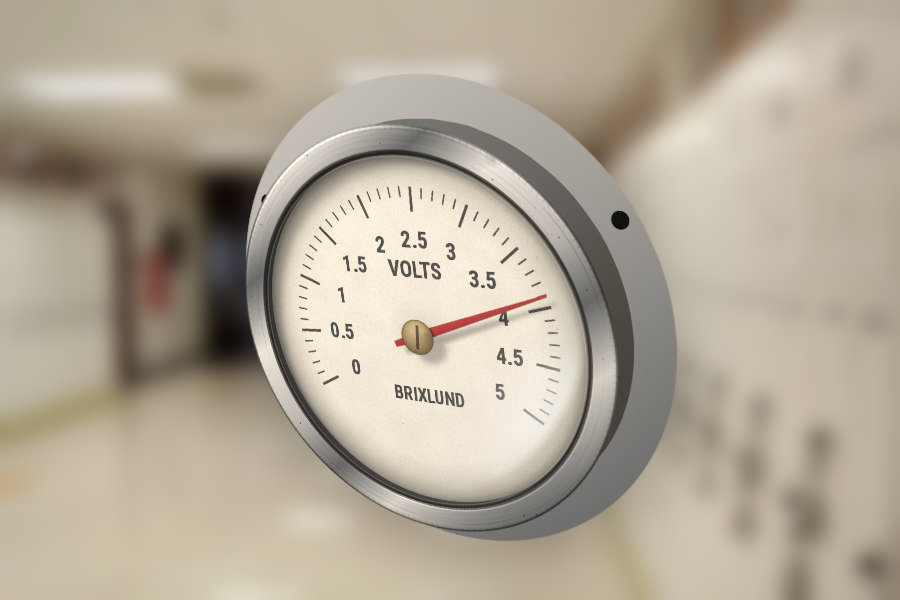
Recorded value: {"value": 3.9, "unit": "V"}
